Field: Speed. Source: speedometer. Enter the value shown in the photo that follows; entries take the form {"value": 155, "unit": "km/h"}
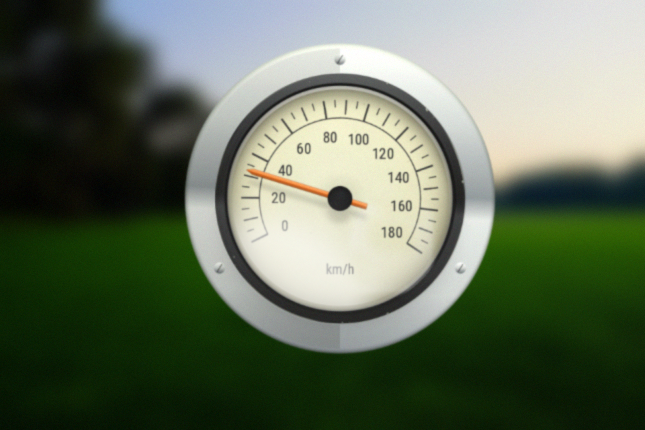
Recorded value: {"value": 32.5, "unit": "km/h"}
